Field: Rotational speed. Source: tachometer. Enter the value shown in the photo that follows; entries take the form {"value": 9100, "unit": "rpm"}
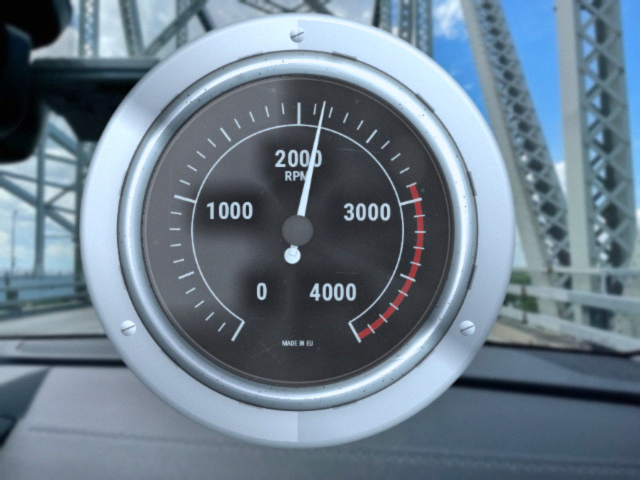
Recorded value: {"value": 2150, "unit": "rpm"}
